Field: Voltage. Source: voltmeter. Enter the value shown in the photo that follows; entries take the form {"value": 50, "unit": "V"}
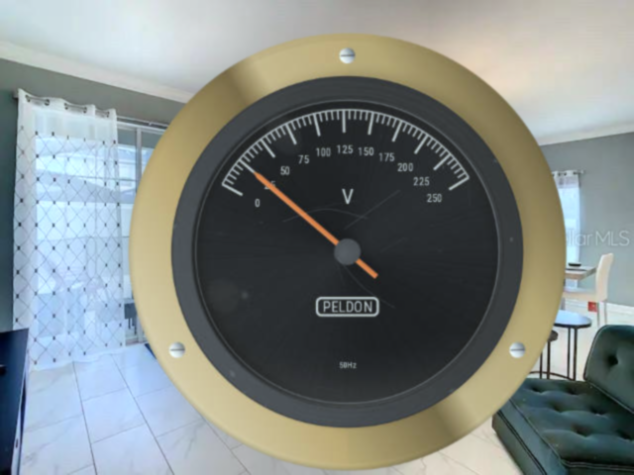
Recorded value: {"value": 25, "unit": "V"}
